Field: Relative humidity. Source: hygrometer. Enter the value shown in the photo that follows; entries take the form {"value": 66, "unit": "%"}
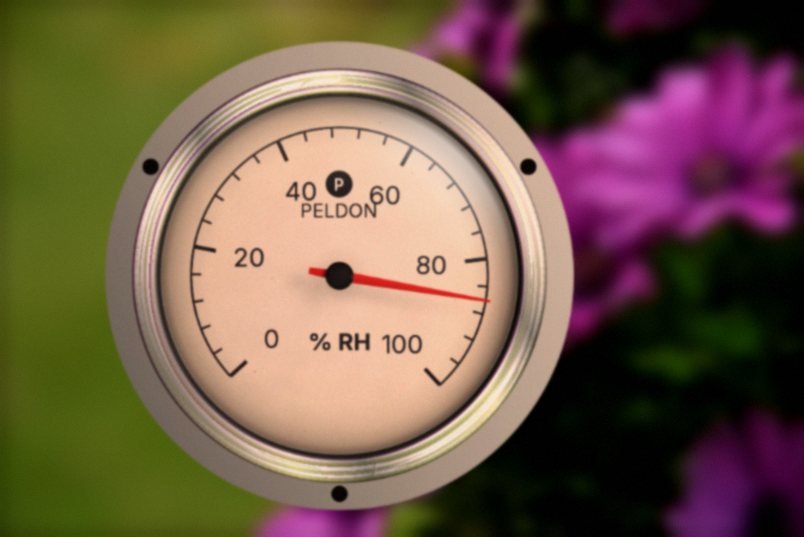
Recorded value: {"value": 86, "unit": "%"}
